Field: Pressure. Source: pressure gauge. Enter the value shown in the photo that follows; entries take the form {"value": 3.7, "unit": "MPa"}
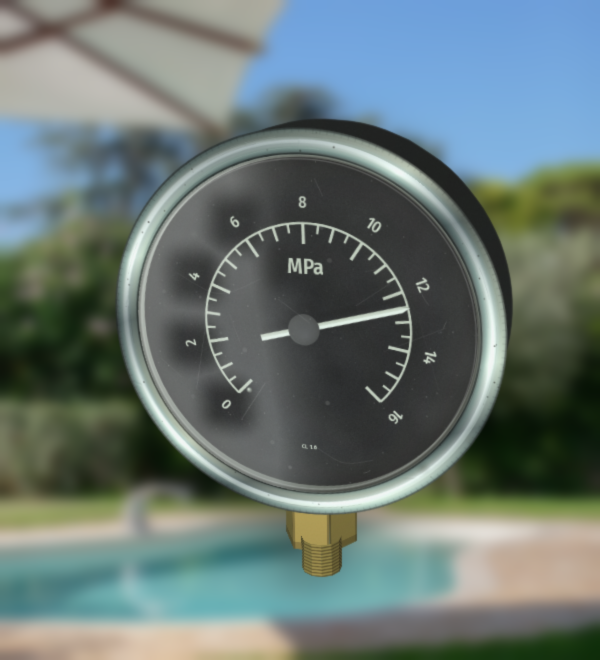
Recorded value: {"value": 12.5, "unit": "MPa"}
